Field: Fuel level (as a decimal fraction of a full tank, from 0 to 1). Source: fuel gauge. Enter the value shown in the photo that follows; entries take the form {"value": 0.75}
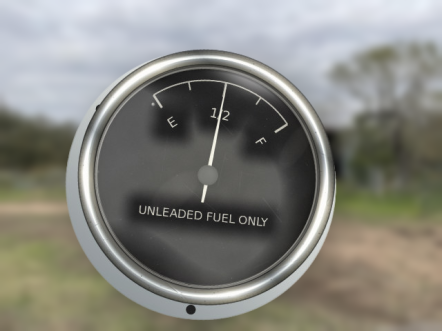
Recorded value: {"value": 0.5}
